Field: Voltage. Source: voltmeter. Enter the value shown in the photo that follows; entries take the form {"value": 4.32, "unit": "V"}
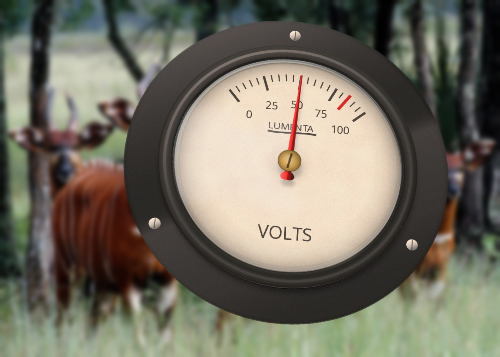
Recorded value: {"value": 50, "unit": "V"}
